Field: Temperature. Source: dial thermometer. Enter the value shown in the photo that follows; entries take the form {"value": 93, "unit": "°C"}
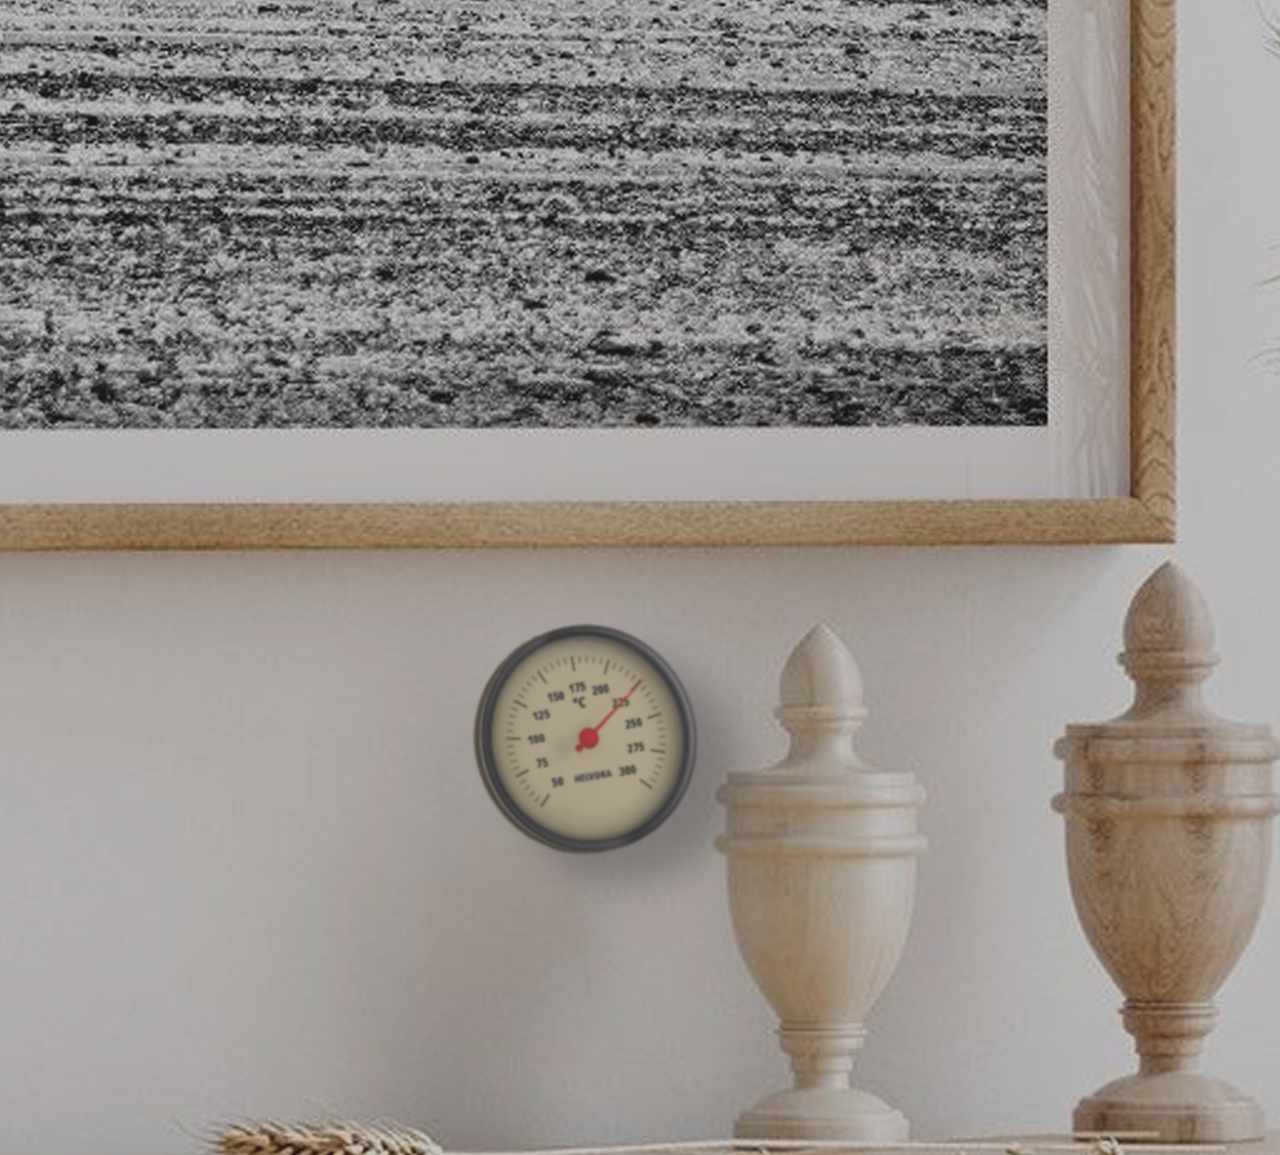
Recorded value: {"value": 225, "unit": "°C"}
